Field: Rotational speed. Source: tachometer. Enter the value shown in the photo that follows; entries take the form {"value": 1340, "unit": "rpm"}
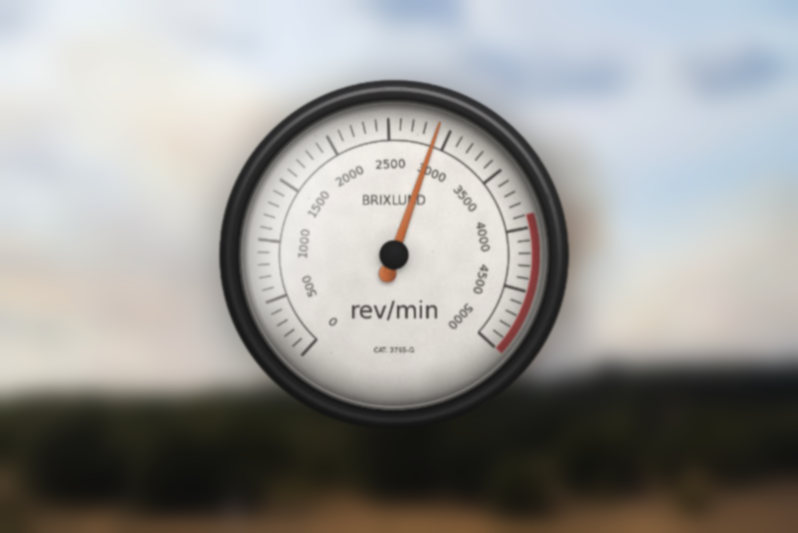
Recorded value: {"value": 2900, "unit": "rpm"}
